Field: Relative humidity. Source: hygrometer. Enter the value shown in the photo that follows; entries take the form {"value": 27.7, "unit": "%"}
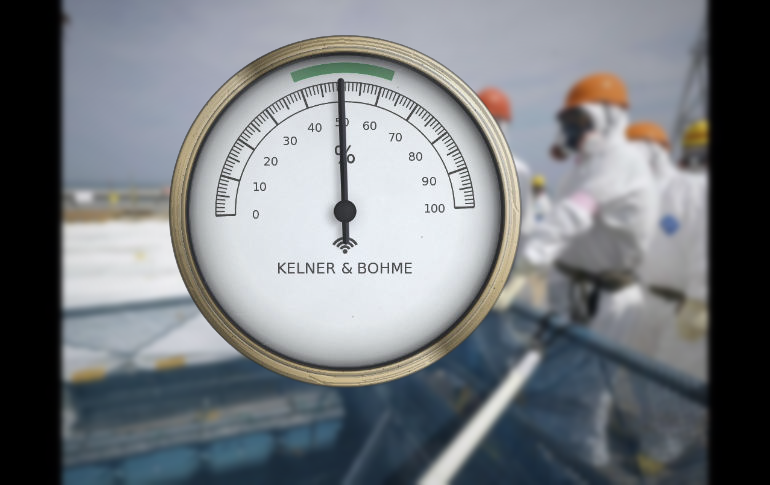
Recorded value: {"value": 50, "unit": "%"}
